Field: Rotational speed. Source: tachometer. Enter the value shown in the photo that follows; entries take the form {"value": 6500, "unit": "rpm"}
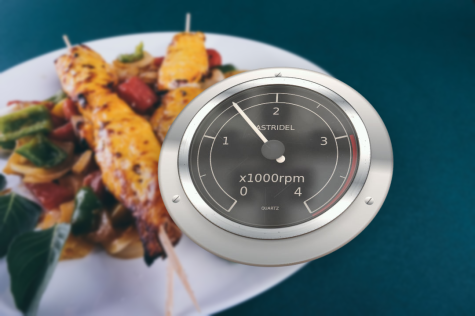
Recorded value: {"value": 1500, "unit": "rpm"}
